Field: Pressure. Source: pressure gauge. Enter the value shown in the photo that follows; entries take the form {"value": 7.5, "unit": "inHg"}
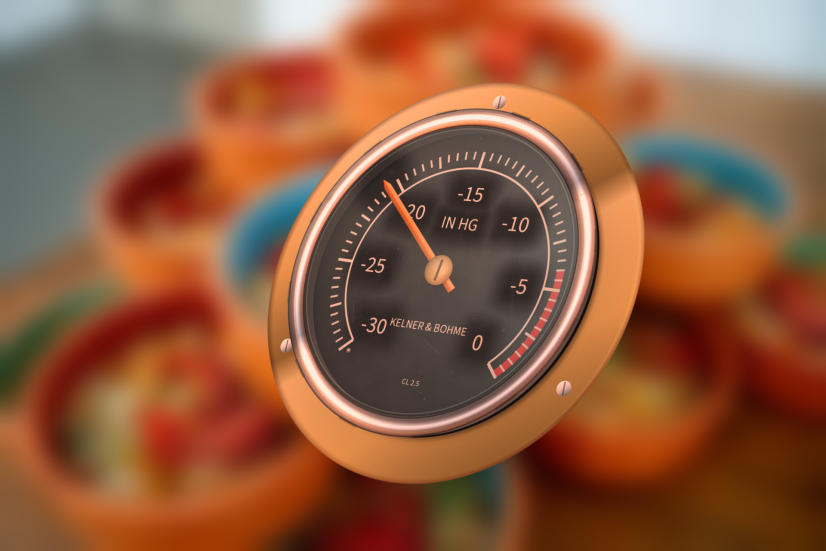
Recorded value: {"value": -20.5, "unit": "inHg"}
